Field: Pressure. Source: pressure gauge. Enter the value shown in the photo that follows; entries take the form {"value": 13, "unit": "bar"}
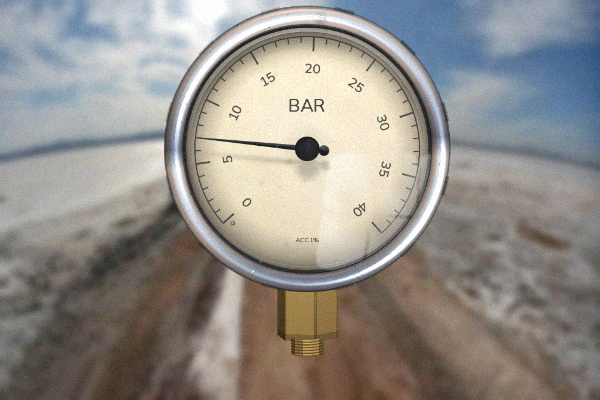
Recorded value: {"value": 7, "unit": "bar"}
